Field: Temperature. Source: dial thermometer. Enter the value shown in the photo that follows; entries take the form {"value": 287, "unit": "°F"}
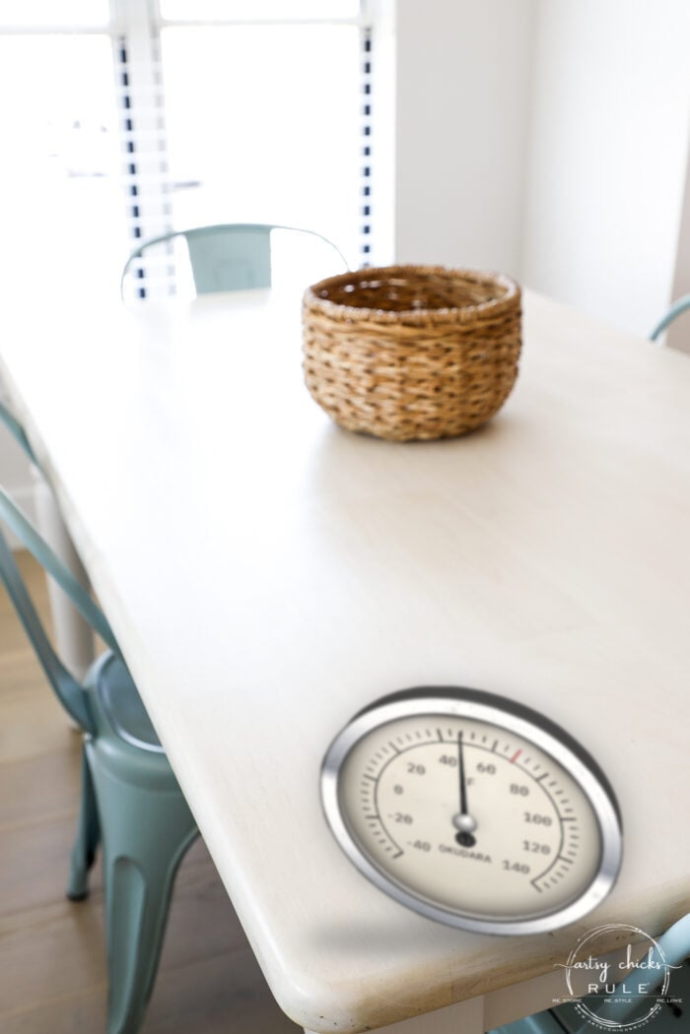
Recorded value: {"value": 48, "unit": "°F"}
